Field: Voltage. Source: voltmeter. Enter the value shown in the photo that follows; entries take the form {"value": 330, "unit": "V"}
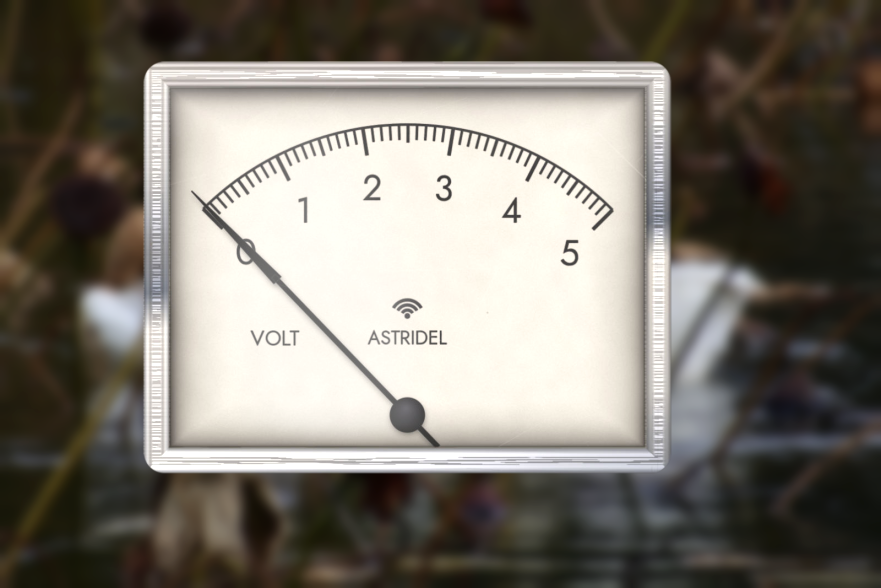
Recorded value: {"value": 0.05, "unit": "V"}
